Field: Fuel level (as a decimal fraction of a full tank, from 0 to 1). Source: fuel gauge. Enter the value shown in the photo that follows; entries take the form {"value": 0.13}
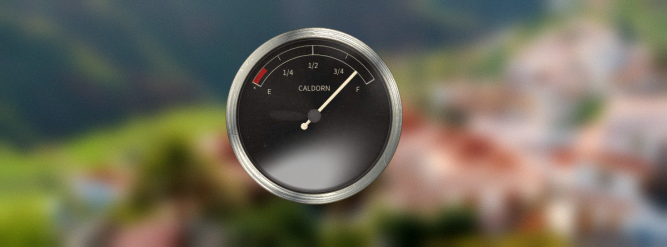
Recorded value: {"value": 0.875}
